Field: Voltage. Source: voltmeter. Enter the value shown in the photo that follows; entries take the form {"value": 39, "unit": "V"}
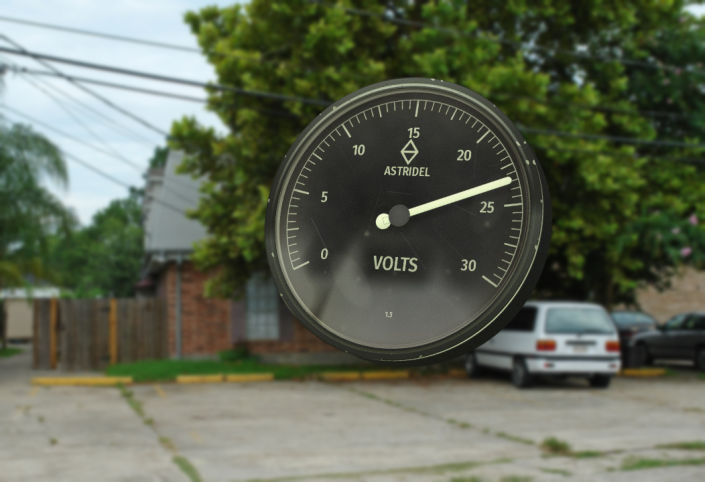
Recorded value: {"value": 23.5, "unit": "V"}
